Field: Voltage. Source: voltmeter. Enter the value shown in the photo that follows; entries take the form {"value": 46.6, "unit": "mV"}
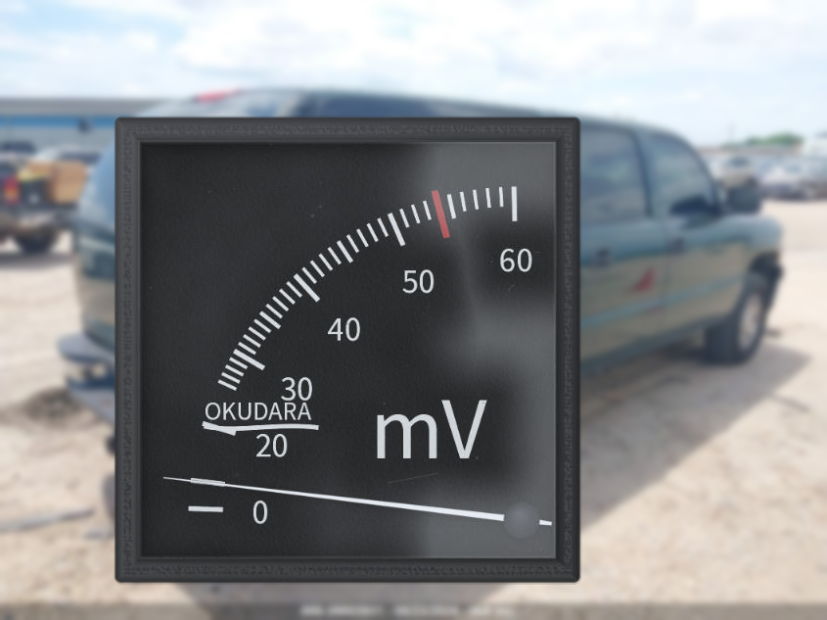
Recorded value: {"value": 10, "unit": "mV"}
